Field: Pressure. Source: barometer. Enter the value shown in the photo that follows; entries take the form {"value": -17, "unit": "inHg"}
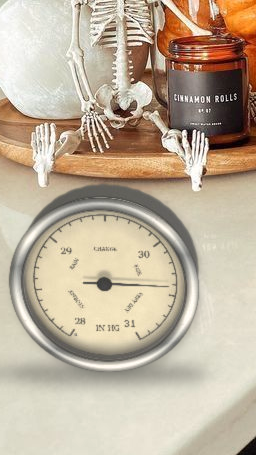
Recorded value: {"value": 30.4, "unit": "inHg"}
